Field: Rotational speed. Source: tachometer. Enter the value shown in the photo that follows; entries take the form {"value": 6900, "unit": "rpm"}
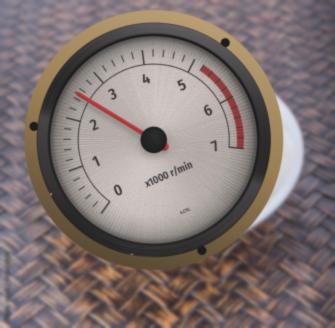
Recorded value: {"value": 2500, "unit": "rpm"}
